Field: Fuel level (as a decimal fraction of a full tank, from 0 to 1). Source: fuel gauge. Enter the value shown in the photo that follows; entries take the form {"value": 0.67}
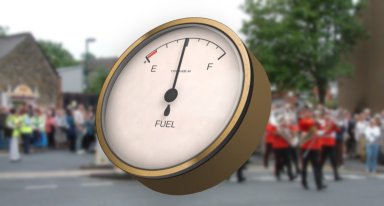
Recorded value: {"value": 0.5}
